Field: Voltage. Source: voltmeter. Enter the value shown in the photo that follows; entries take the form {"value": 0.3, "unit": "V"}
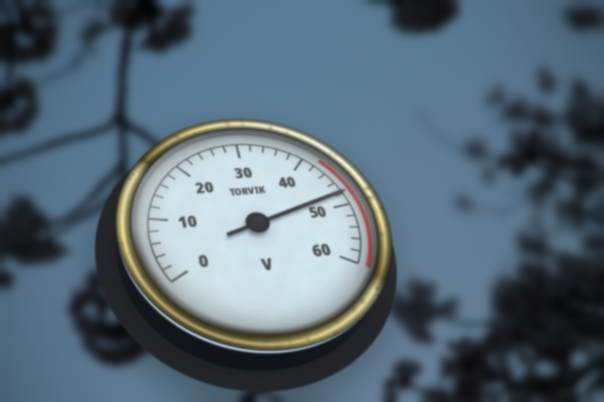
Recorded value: {"value": 48, "unit": "V"}
